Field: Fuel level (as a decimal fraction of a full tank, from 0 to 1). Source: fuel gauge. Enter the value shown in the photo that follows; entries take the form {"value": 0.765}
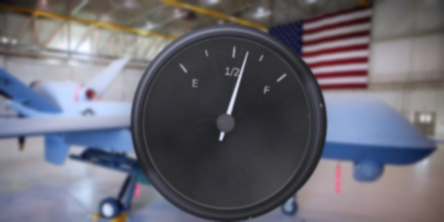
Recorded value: {"value": 0.625}
